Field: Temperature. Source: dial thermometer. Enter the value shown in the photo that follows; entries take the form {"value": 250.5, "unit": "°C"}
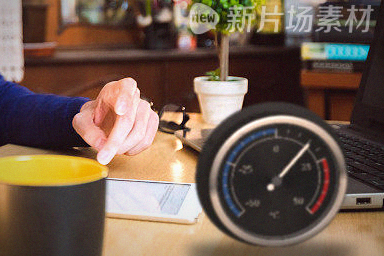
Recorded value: {"value": 15, "unit": "°C"}
